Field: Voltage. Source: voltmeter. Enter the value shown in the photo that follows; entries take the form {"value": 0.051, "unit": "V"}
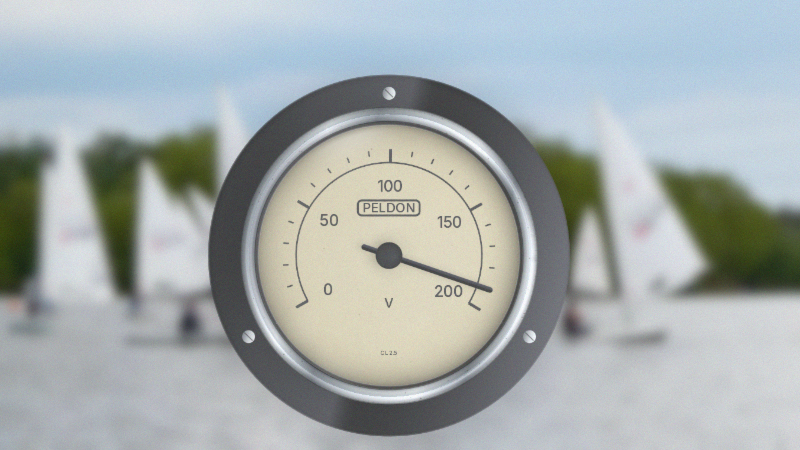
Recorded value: {"value": 190, "unit": "V"}
